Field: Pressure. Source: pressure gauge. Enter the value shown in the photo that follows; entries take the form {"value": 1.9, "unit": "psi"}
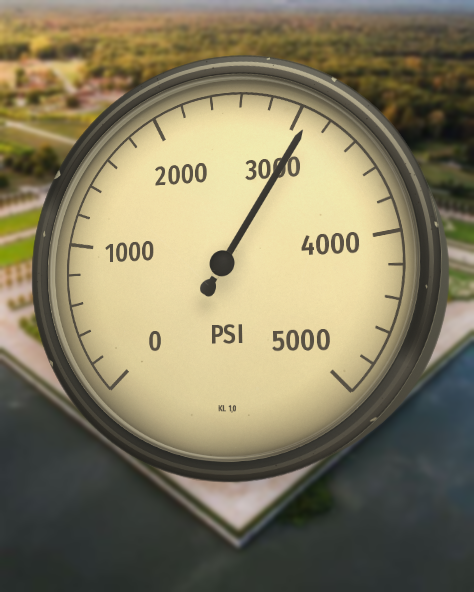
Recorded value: {"value": 3100, "unit": "psi"}
